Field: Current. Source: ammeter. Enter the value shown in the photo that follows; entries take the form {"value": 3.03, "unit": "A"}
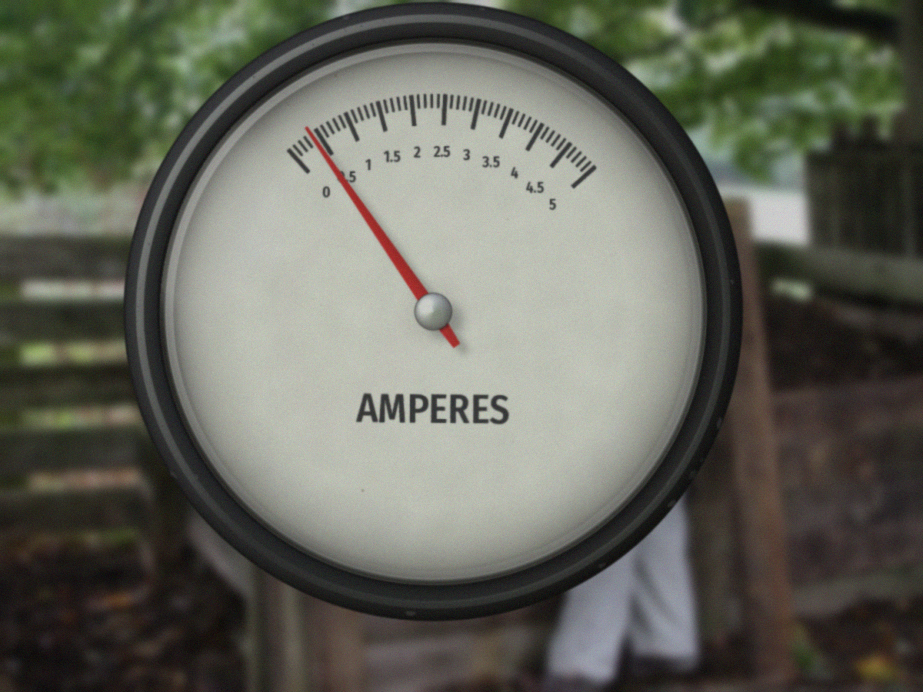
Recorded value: {"value": 0.4, "unit": "A"}
